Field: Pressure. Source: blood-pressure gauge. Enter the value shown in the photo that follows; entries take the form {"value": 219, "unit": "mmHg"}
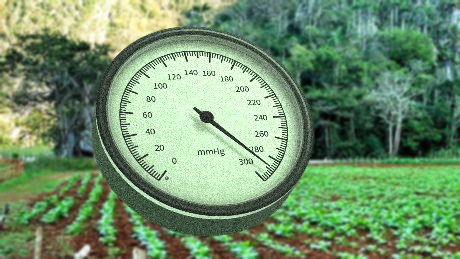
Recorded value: {"value": 290, "unit": "mmHg"}
